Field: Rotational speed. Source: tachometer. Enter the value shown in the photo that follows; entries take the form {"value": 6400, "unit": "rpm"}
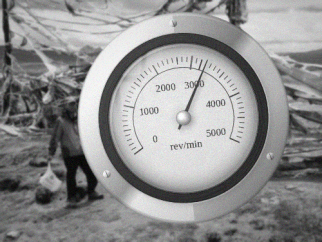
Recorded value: {"value": 3100, "unit": "rpm"}
